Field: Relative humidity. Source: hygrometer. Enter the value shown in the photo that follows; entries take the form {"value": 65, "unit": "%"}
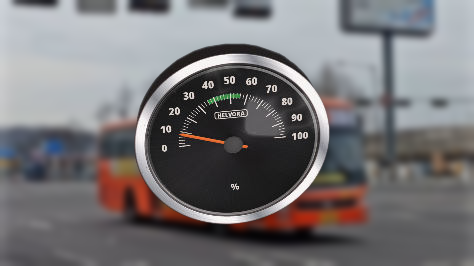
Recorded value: {"value": 10, "unit": "%"}
